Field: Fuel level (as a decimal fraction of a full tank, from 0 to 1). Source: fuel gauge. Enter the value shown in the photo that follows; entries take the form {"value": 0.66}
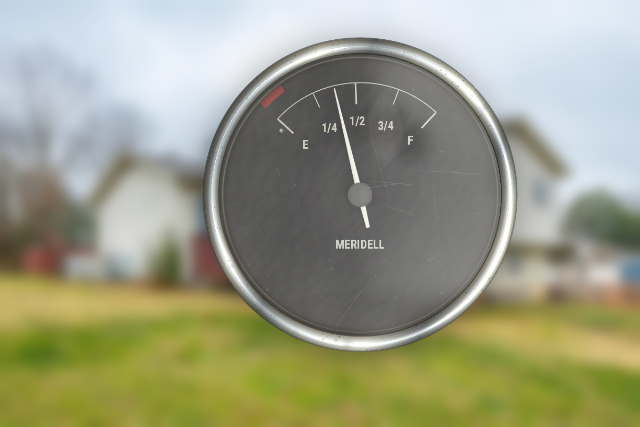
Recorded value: {"value": 0.375}
